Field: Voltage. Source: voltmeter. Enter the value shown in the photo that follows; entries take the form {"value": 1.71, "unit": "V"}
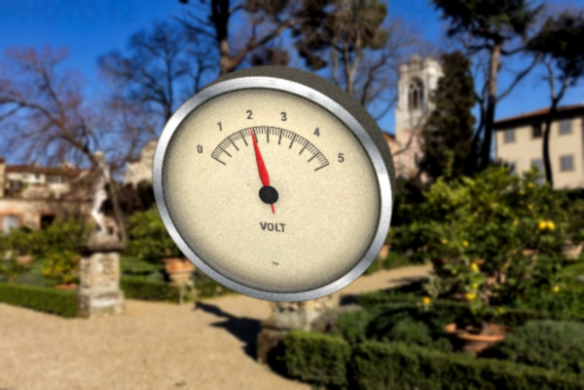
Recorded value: {"value": 2, "unit": "V"}
